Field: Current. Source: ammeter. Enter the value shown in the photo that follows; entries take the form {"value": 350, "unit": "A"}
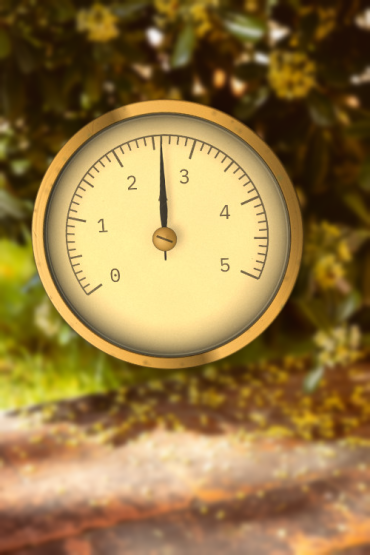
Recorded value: {"value": 2.6, "unit": "A"}
